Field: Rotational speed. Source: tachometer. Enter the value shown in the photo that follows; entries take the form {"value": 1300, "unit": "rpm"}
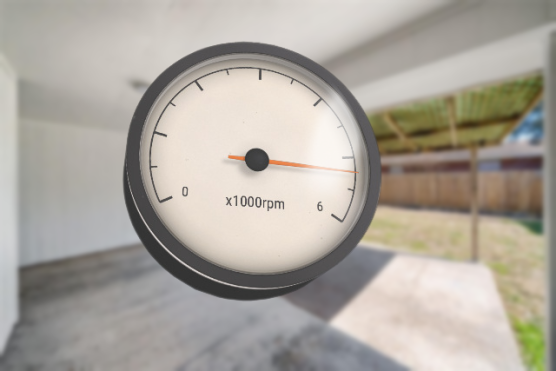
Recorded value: {"value": 5250, "unit": "rpm"}
